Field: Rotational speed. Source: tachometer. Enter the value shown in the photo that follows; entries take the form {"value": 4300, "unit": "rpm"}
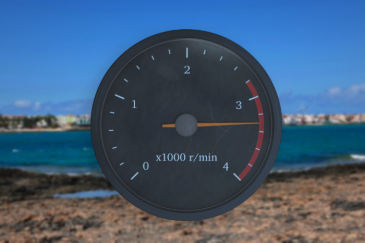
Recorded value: {"value": 3300, "unit": "rpm"}
